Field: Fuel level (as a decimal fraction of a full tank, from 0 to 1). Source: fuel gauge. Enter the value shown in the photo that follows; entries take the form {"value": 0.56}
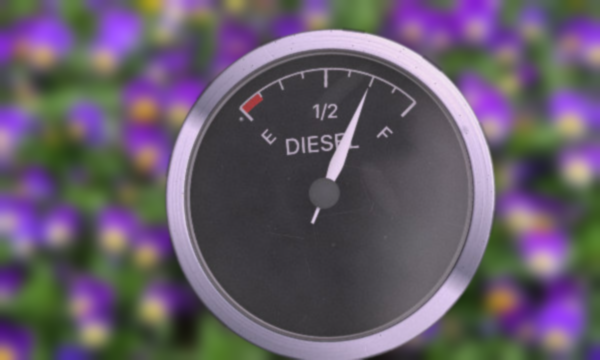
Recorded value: {"value": 0.75}
